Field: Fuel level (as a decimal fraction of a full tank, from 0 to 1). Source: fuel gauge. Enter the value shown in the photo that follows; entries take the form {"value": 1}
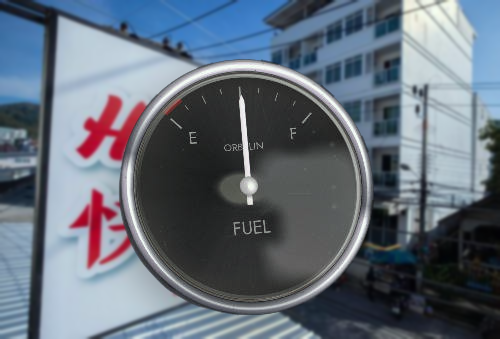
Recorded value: {"value": 0.5}
